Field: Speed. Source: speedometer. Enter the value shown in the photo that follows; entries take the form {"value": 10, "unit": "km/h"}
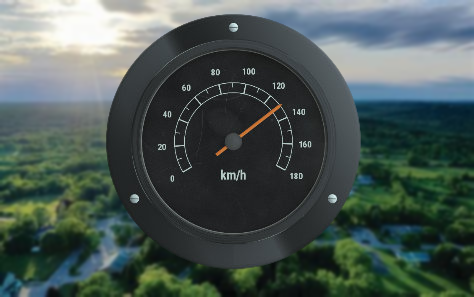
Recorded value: {"value": 130, "unit": "km/h"}
